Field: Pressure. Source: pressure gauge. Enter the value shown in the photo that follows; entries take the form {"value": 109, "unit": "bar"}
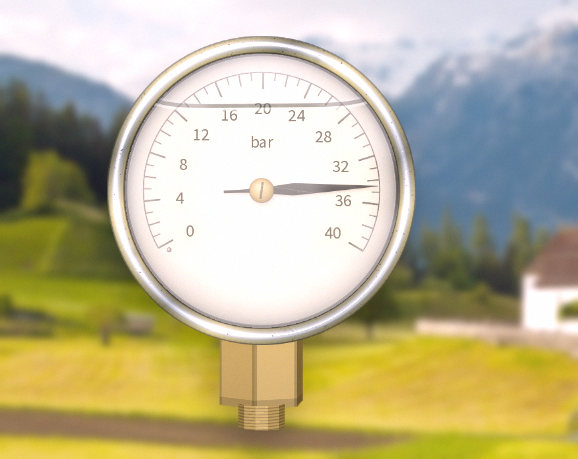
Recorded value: {"value": 34.5, "unit": "bar"}
